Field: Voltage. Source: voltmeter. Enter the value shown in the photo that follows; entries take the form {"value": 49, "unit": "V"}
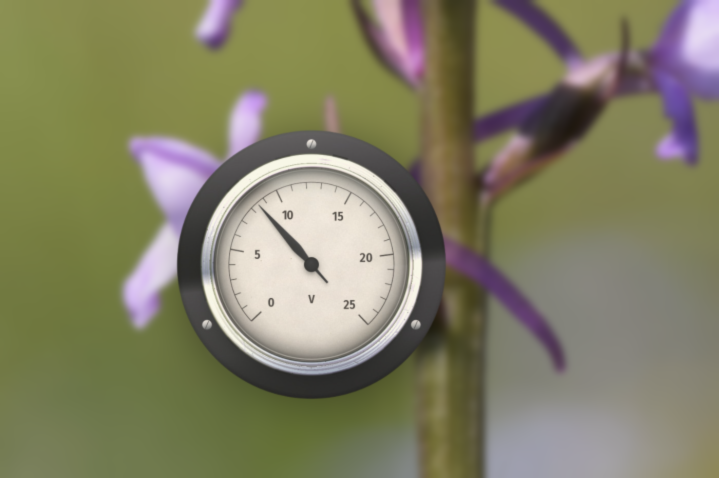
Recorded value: {"value": 8.5, "unit": "V"}
